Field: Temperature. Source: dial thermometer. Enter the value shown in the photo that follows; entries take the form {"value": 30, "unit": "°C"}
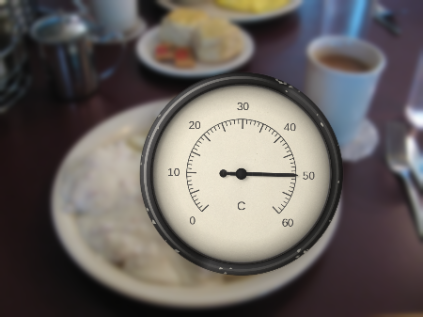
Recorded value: {"value": 50, "unit": "°C"}
